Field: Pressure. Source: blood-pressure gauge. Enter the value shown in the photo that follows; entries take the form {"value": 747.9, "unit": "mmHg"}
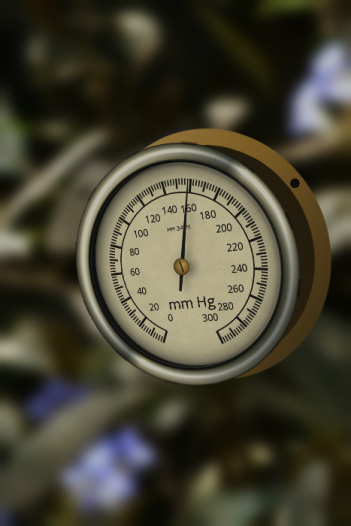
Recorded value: {"value": 160, "unit": "mmHg"}
